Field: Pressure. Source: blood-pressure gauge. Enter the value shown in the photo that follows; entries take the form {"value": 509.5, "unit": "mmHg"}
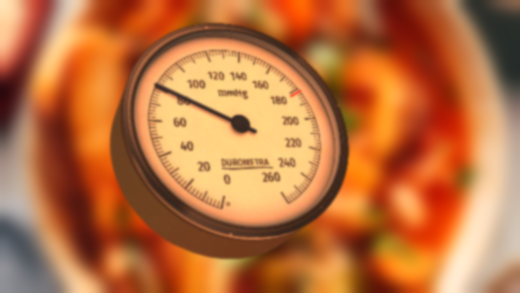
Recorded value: {"value": 80, "unit": "mmHg"}
